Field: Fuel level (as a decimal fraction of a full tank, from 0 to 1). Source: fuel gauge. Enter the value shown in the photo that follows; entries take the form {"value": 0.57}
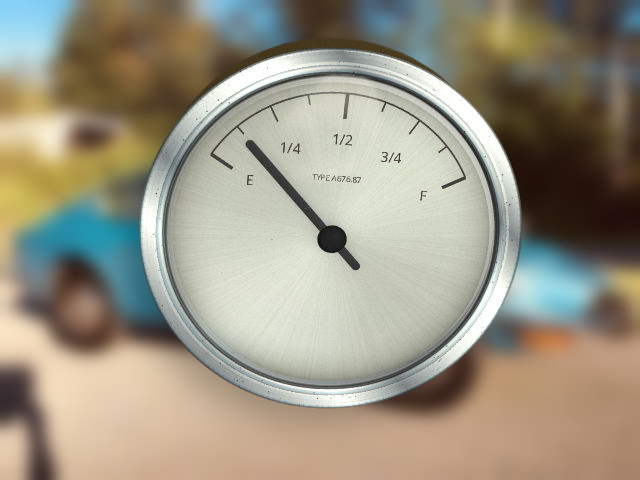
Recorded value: {"value": 0.125}
